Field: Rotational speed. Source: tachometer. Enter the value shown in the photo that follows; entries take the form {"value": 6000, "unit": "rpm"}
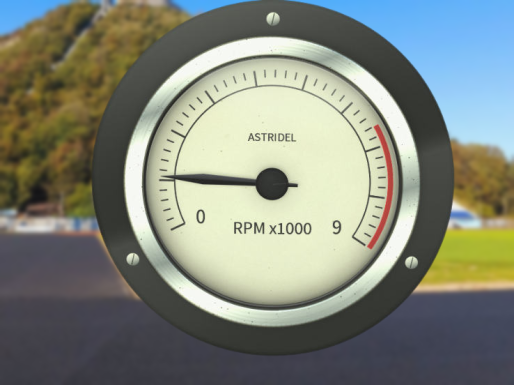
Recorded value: {"value": 1100, "unit": "rpm"}
